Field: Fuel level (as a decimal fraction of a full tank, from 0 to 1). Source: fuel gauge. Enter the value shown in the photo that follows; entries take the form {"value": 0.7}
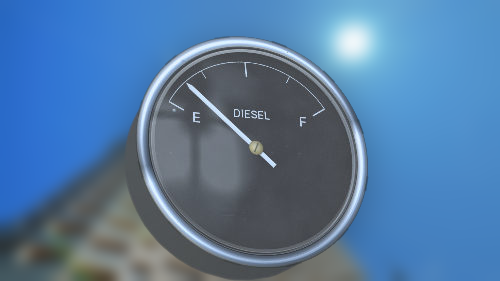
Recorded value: {"value": 0.125}
